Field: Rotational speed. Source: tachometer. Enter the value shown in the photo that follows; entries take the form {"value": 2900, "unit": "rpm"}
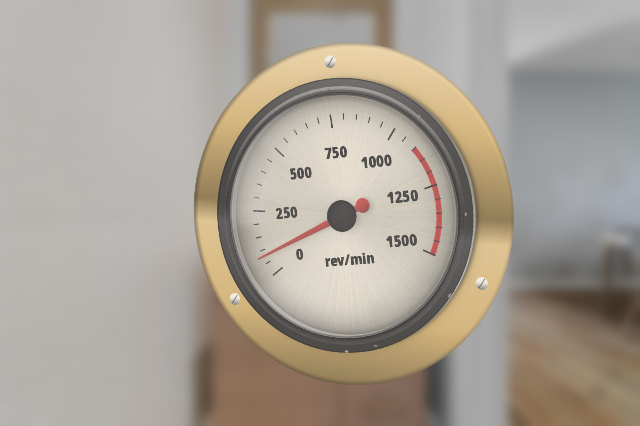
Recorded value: {"value": 75, "unit": "rpm"}
